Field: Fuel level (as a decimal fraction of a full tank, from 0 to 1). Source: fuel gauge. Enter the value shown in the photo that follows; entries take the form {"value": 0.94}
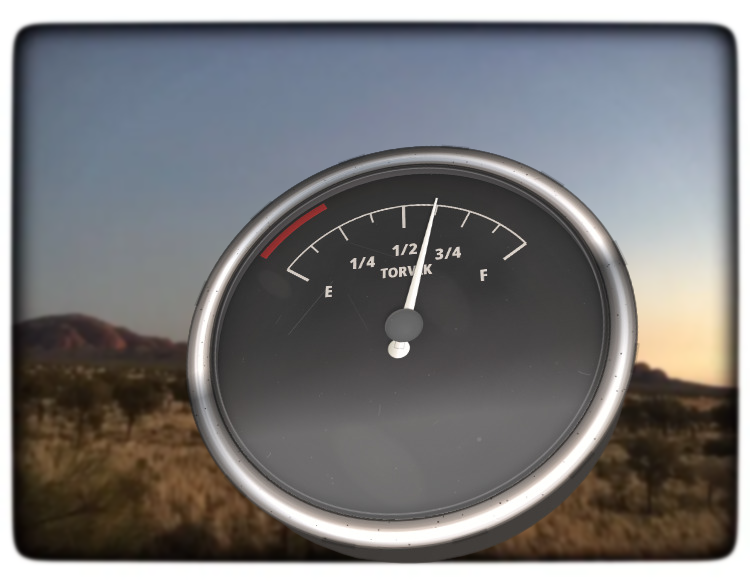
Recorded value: {"value": 0.625}
